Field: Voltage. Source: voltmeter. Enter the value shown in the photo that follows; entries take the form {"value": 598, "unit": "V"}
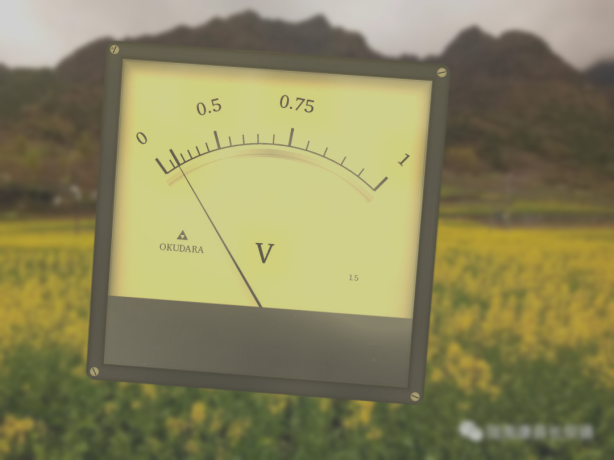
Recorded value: {"value": 0.25, "unit": "V"}
